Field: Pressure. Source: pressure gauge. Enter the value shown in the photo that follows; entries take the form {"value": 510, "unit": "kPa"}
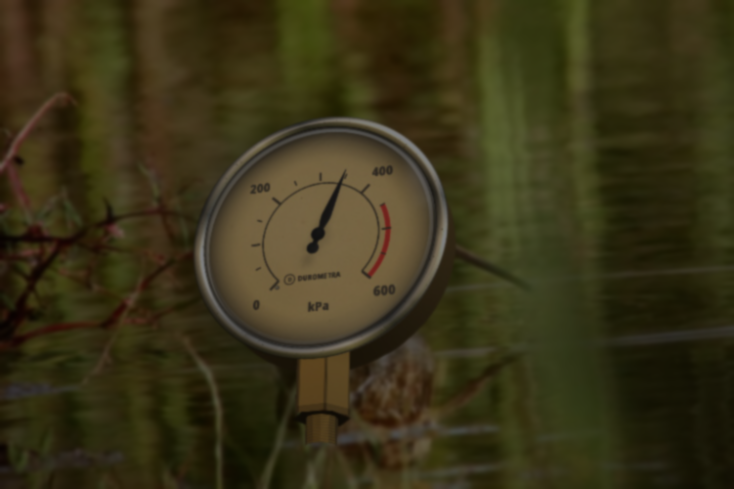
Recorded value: {"value": 350, "unit": "kPa"}
